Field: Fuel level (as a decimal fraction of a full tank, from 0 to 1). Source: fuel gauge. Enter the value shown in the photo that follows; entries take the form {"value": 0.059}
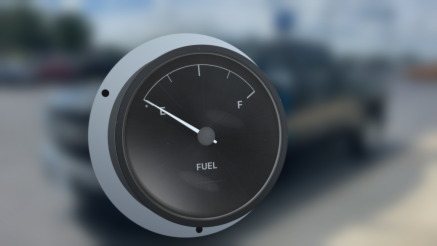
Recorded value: {"value": 0}
